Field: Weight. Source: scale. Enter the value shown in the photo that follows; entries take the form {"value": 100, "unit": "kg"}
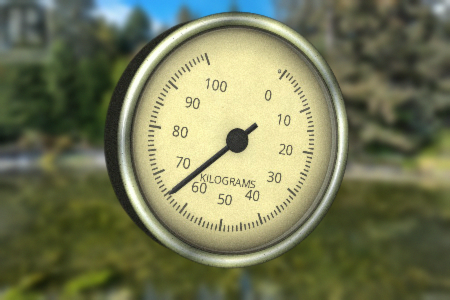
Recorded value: {"value": 65, "unit": "kg"}
